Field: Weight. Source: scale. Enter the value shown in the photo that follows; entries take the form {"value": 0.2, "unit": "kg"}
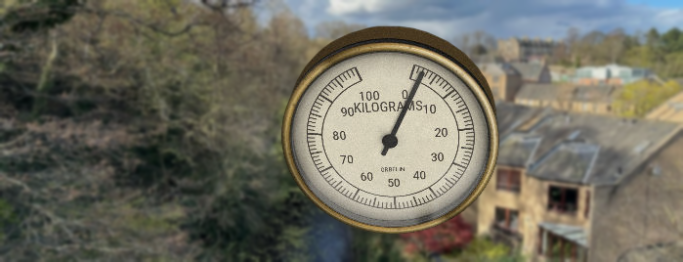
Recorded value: {"value": 2, "unit": "kg"}
